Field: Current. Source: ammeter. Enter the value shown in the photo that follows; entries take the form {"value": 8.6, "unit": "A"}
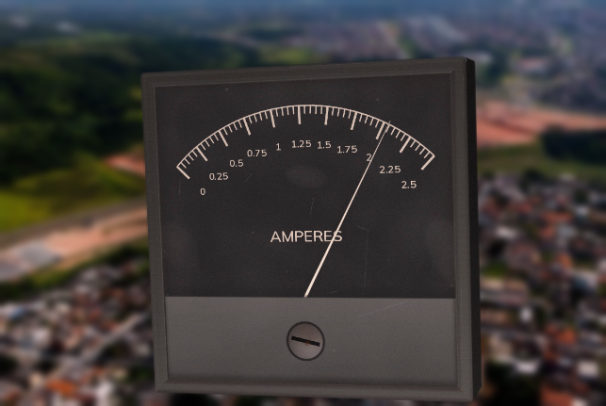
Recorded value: {"value": 2.05, "unit": "A"}
